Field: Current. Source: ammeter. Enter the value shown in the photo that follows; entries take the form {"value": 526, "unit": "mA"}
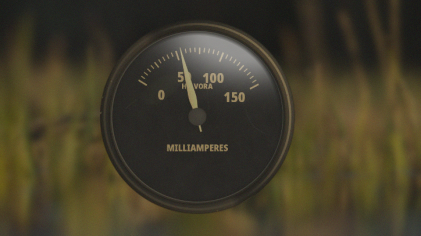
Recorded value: {"value": 55, "unit": "mA"}
